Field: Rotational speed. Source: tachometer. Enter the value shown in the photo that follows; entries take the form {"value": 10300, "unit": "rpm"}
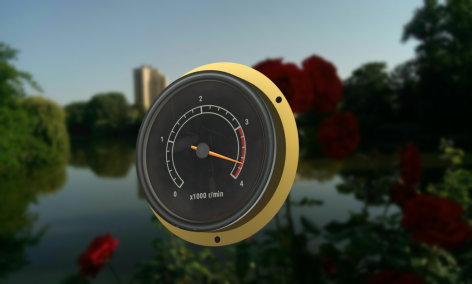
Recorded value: {"value": 3700, "unit": "rpm"}
